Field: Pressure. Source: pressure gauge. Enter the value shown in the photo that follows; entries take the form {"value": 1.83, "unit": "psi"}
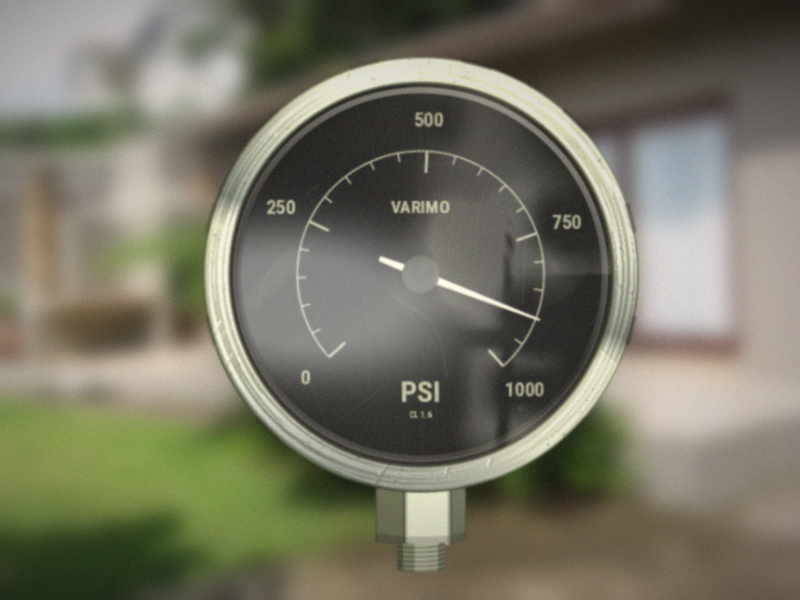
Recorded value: {"value": 900, "unit": "psi"}
